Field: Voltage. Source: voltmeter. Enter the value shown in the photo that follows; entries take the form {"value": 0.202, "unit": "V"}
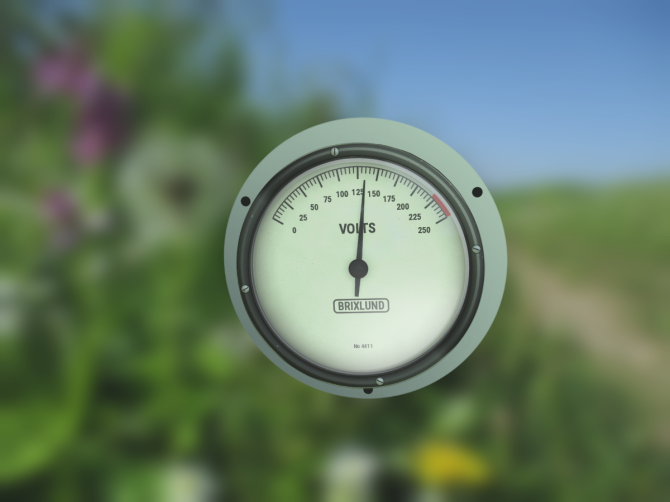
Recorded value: {"value": 135, "unit": "V"}
